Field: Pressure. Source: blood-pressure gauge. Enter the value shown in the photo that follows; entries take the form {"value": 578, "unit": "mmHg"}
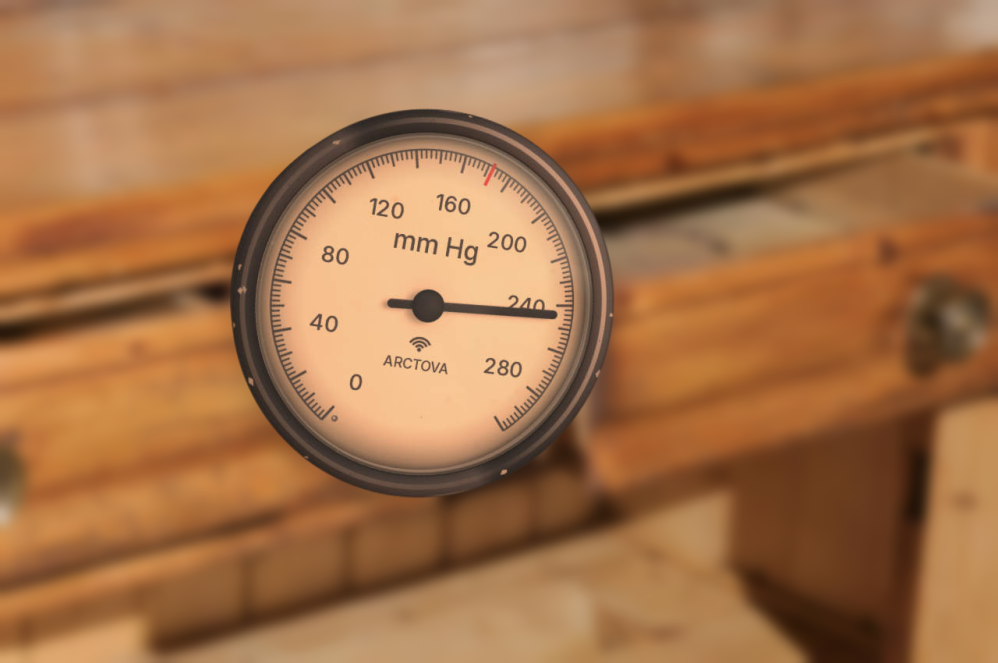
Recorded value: {"value": 244, "unit": "mmHg"}
